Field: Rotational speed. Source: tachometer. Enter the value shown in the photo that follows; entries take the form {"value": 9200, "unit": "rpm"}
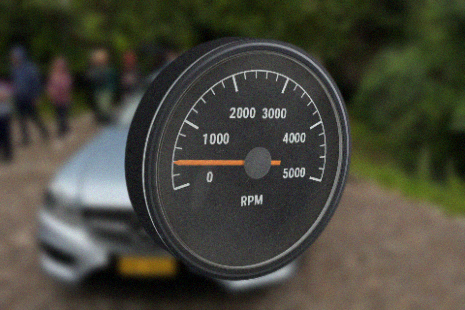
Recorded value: {"value": 400, "unit": "rpm"}
